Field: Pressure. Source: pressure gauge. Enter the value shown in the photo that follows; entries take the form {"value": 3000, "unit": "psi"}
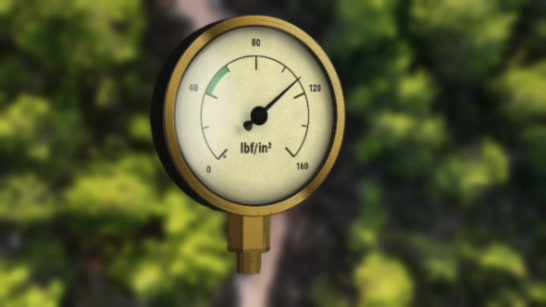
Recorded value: {"value": 110, "unit": "psi"}
